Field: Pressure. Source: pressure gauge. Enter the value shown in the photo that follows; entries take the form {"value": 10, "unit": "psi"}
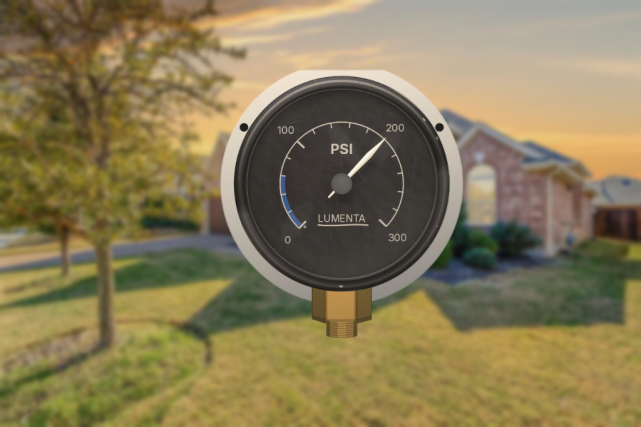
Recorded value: {"value": 200, "unit": "psi"}
